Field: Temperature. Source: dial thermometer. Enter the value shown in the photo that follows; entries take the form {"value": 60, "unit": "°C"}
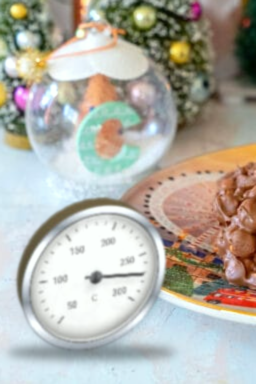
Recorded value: {"value": 270, "unit": "°C"}
